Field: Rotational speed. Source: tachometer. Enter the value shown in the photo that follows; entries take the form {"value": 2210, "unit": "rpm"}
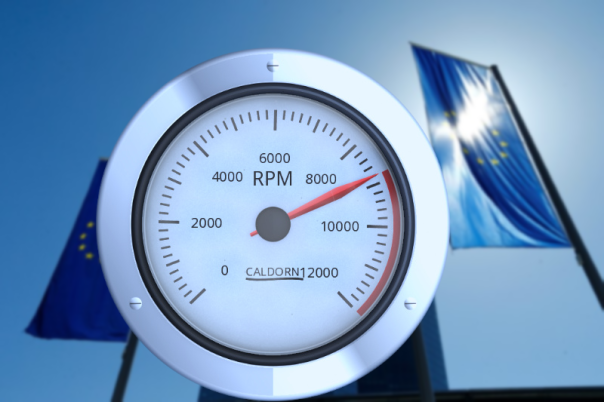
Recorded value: {"value": 8800, "unit": "rpm"}
